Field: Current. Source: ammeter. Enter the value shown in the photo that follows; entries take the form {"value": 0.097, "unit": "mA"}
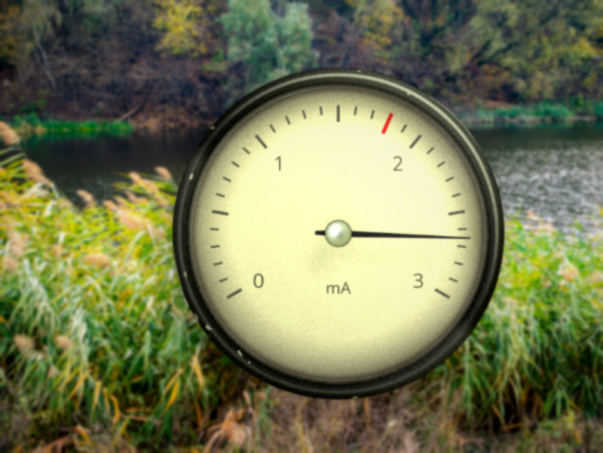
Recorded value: {"value": 2.65, "unit": "mA"}
